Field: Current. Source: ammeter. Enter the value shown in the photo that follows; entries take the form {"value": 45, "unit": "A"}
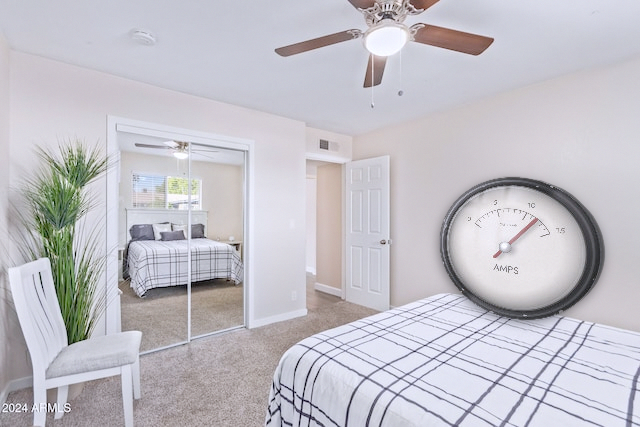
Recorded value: {"value": 12, "unit": "A"}
